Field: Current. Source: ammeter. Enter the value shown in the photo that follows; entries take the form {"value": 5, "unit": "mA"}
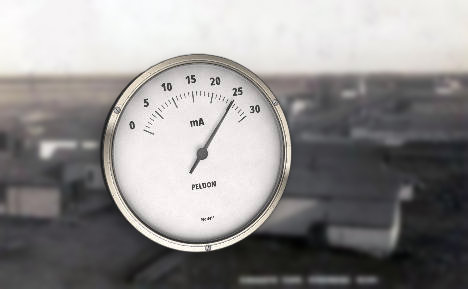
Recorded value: {"value": 25, "unit": "mA"}
